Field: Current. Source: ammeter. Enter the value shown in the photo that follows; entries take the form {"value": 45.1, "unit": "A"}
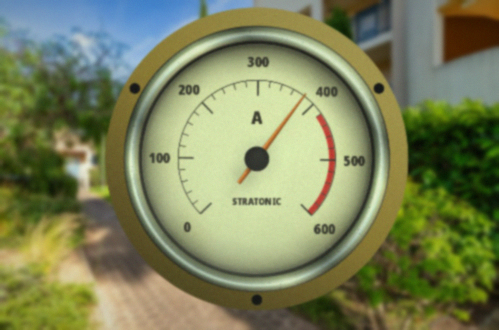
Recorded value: {"value": 380, "unit": "A"}
